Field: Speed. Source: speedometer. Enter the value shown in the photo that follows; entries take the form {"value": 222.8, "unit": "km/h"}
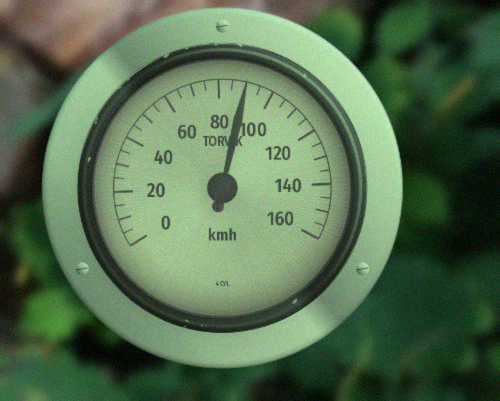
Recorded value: {"value": 90, "unit": "km/h"}
